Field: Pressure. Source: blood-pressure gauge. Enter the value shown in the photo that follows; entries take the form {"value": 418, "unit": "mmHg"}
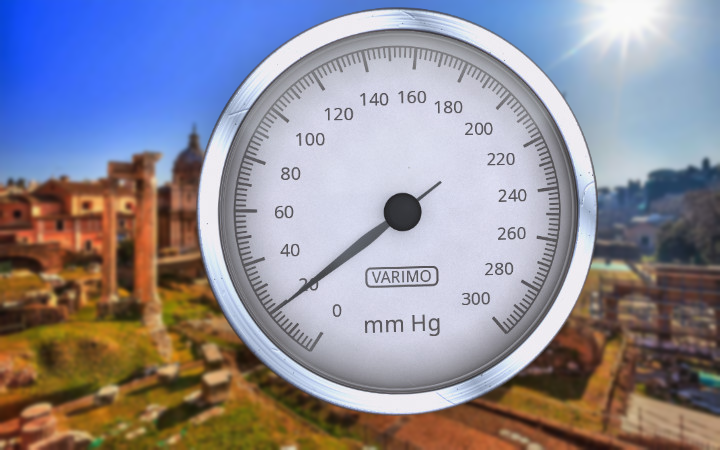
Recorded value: {"value": 20, "unit": "mmHg"}
